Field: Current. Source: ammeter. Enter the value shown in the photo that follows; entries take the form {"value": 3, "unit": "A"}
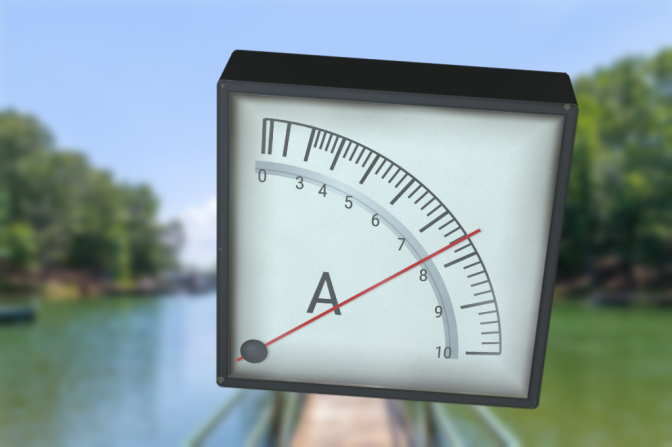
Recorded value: {"value": 7.6, "unit": "A"}
